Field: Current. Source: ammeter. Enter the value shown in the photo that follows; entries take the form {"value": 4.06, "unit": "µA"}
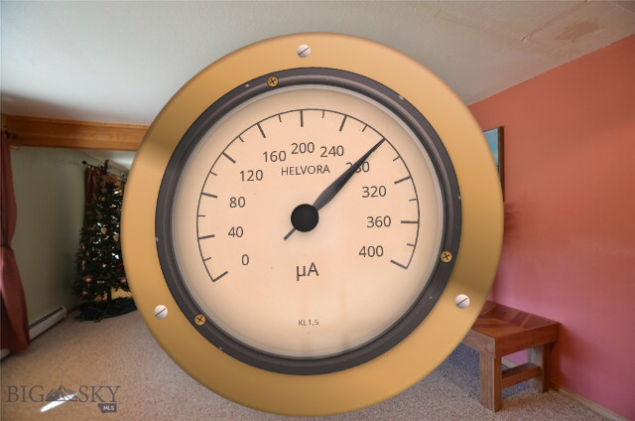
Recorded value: {"value": 280, "unit": "µA"}
